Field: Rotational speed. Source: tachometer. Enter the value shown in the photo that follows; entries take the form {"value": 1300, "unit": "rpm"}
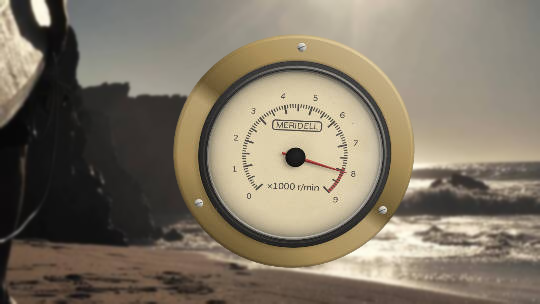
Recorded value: {"value": 8000, "unit": "rpm"}
